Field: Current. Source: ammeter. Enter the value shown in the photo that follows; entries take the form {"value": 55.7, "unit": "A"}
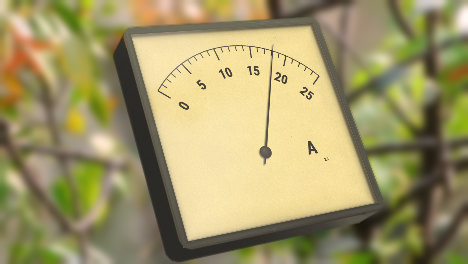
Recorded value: {"value": 18, "unit": "A"}
